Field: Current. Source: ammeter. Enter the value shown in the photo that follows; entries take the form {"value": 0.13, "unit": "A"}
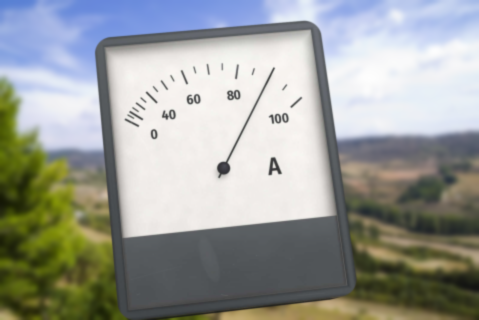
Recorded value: {"value": 90, "unit": "A"}
